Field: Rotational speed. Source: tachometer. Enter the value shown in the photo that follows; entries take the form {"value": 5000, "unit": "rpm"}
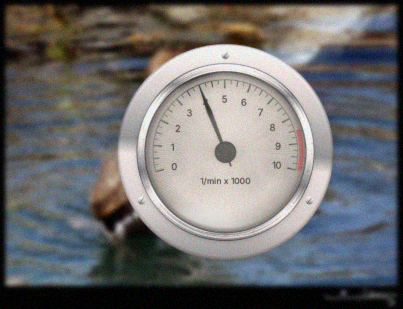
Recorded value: {"value": 4000, "unit": "rpm"}
